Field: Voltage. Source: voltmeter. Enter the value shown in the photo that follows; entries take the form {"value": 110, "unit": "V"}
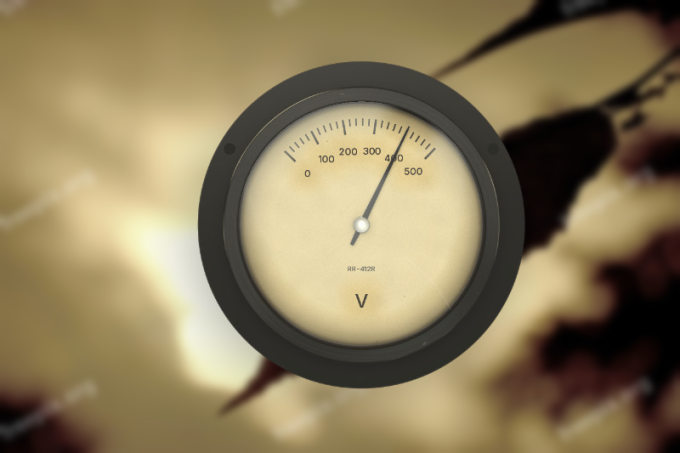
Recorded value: {"value": 400, "unit": "V"}
